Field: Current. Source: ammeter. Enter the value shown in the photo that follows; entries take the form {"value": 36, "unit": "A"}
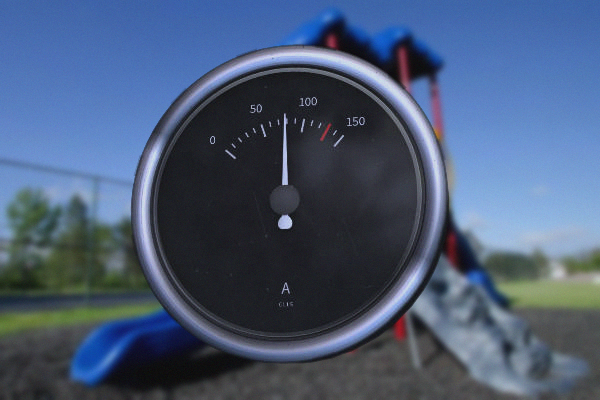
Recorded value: {"value": 80, "unit": "A"}
